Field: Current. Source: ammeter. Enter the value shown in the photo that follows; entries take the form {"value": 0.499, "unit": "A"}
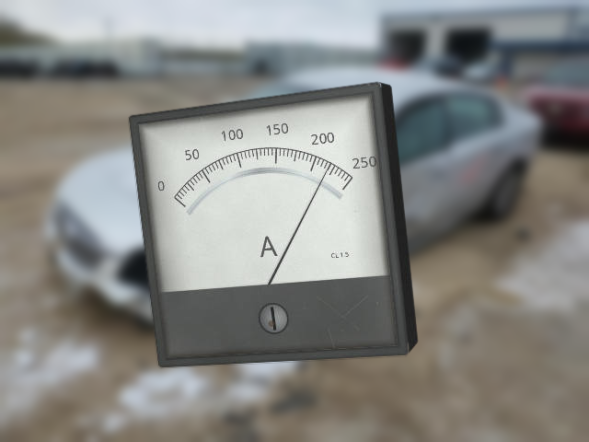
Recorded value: {"value": 220, "unit": "A"}
